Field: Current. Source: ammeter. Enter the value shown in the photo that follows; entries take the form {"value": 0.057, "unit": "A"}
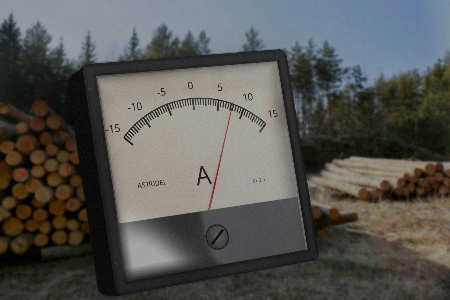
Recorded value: {"value": 7.5, "unit": "A"}
